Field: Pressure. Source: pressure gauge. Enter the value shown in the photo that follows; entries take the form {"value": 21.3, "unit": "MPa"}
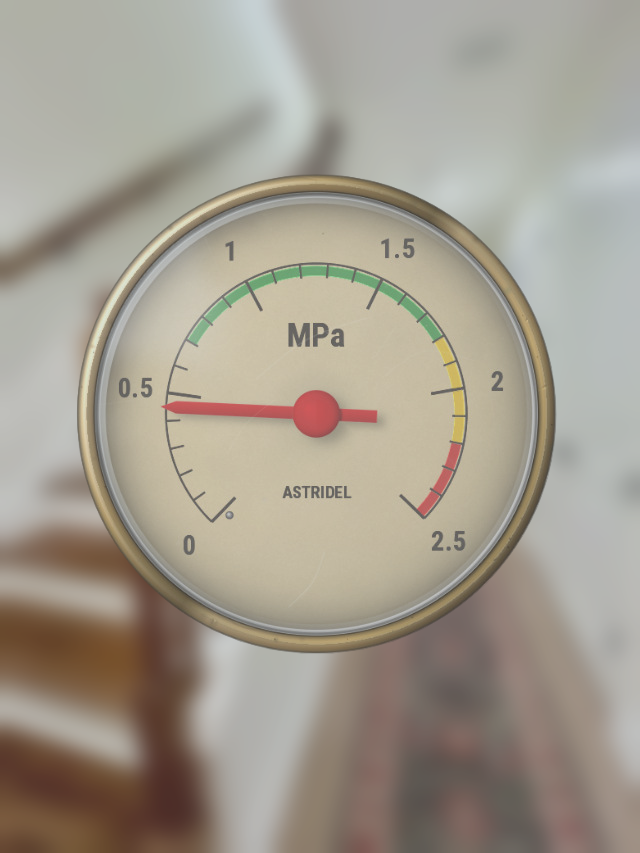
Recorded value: {"value": 0.45, "unit": "MPa"}
